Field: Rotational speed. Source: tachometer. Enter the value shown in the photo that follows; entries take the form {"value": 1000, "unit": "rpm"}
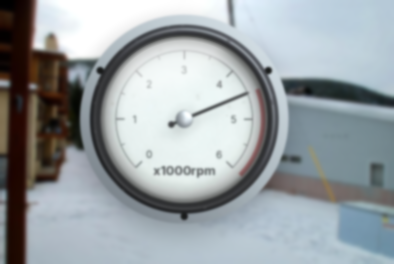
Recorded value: {"value": 4500, "unit": "rpm"}
